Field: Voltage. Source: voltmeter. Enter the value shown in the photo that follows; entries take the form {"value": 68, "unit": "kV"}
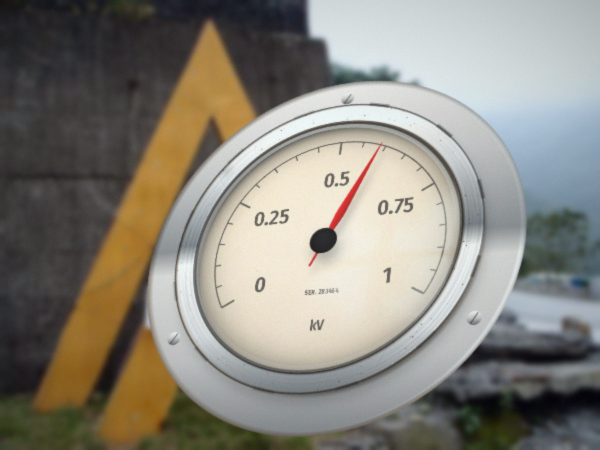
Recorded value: {"value": 0.6, "unit": "kV"}
